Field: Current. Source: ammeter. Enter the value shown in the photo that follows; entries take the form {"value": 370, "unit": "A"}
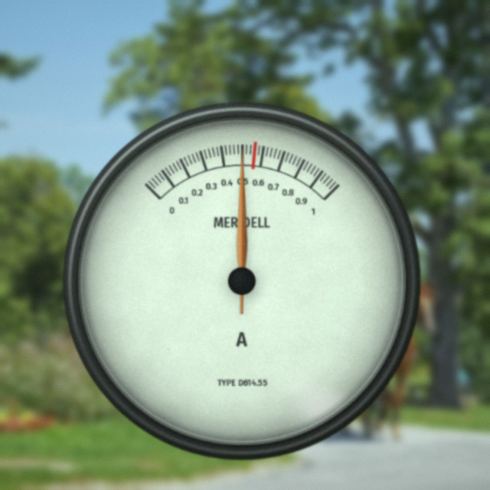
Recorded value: {"value": 0.5, "unit": "A"}
